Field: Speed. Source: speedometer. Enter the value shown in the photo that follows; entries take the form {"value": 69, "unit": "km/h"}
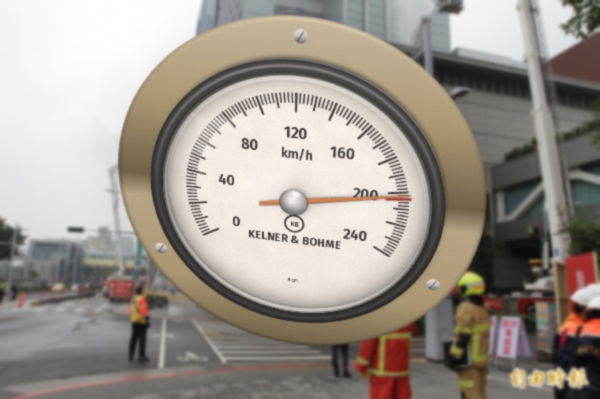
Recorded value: {"value": 200, "unit": "km/h"}
